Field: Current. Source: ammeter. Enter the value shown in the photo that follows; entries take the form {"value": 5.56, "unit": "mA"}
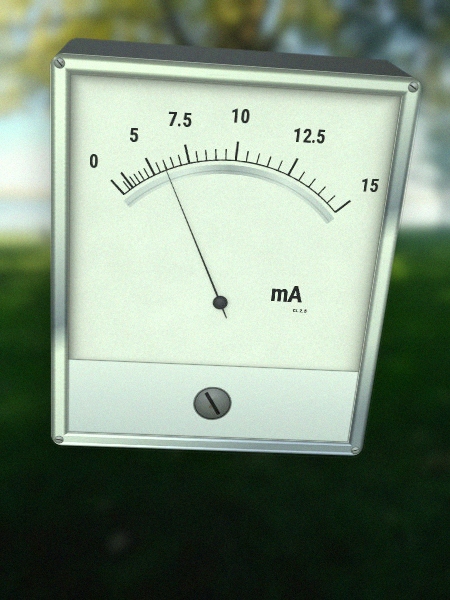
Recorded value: {"value": 6, "unit": "mA"}
